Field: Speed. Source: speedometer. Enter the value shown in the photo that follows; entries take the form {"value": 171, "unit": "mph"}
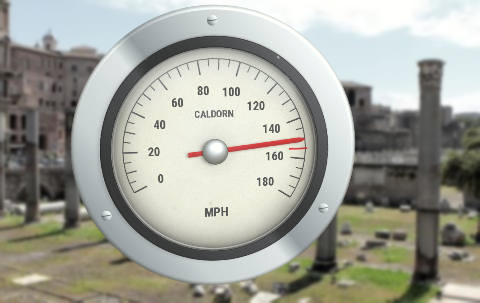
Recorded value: {"value": 150, "unit": "mph"}
